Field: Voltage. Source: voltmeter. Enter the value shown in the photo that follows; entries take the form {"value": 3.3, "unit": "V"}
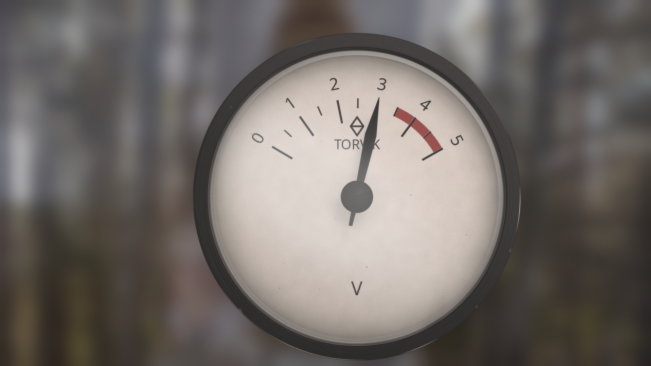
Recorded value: {"value": 3, "unit": "V"}
